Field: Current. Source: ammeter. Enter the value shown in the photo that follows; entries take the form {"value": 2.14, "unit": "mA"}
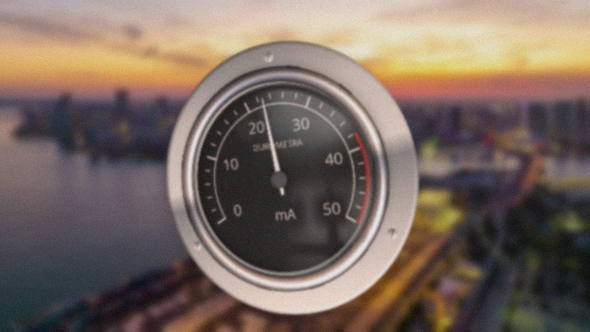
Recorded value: {"value": 23, "unit": "mA"}
